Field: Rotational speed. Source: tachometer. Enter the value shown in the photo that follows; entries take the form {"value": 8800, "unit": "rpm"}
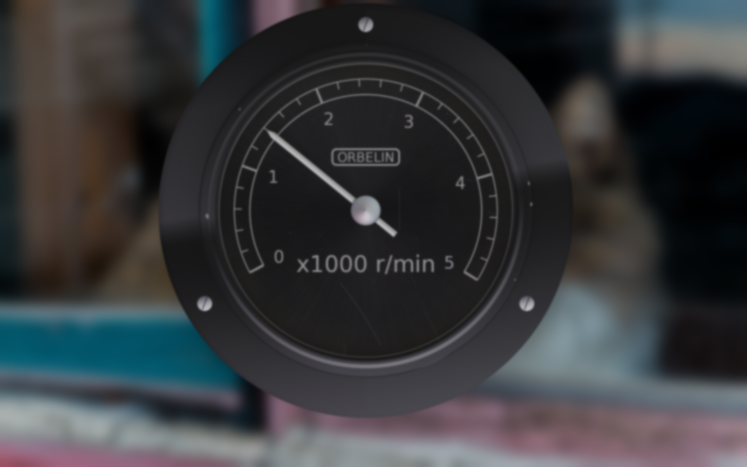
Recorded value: {"value": 1400, "unit": "rpm"}
